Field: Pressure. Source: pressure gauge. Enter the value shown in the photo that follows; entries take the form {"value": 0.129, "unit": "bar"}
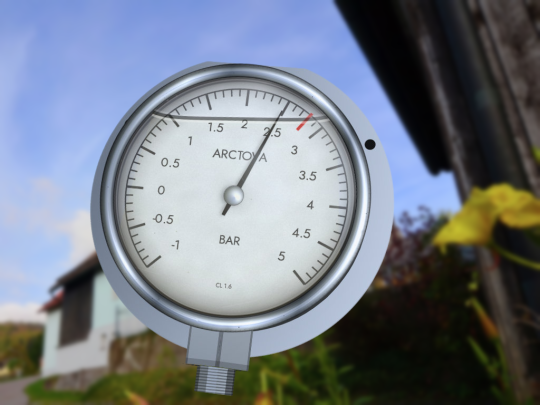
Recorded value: {"value": 2.5, "unit": "bar"}
